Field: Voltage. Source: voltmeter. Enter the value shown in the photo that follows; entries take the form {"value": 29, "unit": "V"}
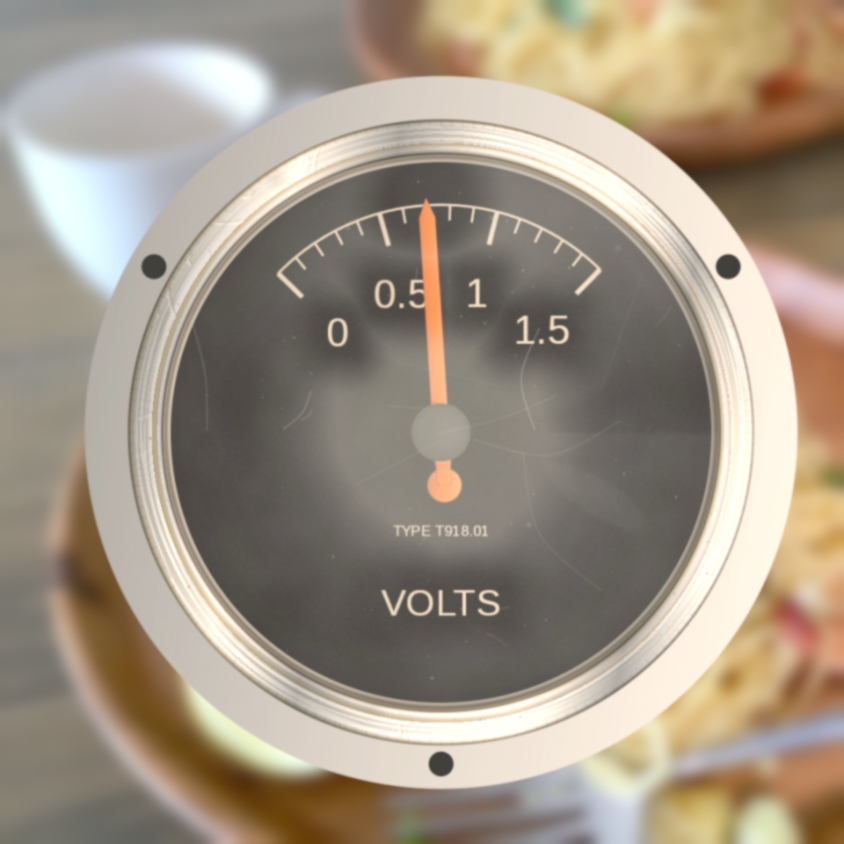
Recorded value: {"value": 0.7, "unit": "V"}
